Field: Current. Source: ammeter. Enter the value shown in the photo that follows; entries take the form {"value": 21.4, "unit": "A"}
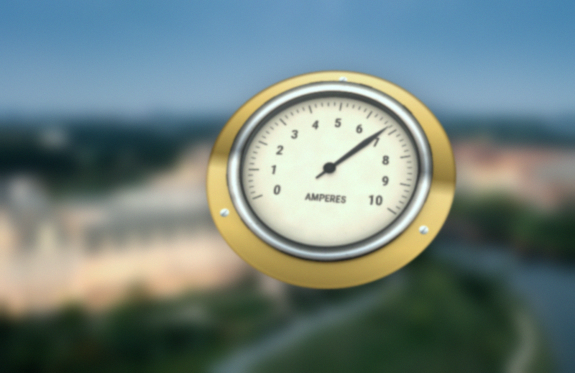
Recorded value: {"value": 6.8, "unit": "A"}
